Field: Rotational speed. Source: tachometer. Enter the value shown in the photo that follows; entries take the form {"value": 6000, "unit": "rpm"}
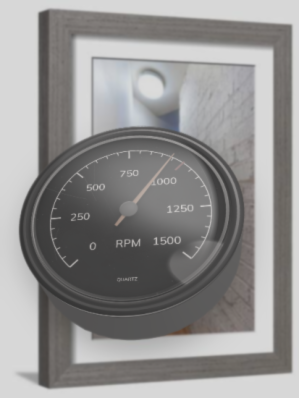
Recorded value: {"value": 950, "unit": "rpm"}
